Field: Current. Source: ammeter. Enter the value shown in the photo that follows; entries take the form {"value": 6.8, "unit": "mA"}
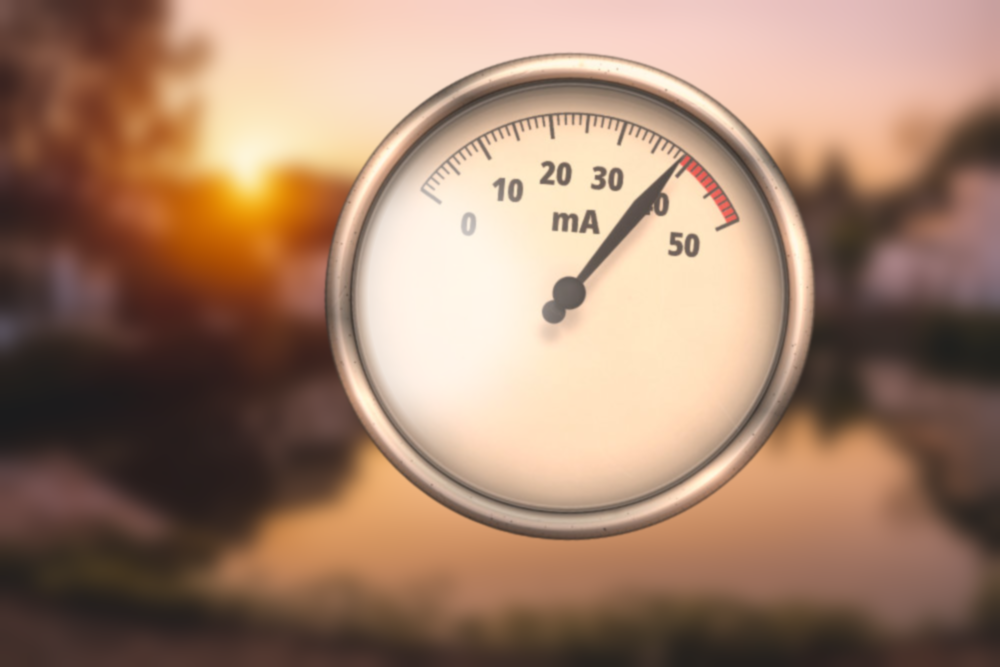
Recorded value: {"value": 39, "unit": "mA"}
